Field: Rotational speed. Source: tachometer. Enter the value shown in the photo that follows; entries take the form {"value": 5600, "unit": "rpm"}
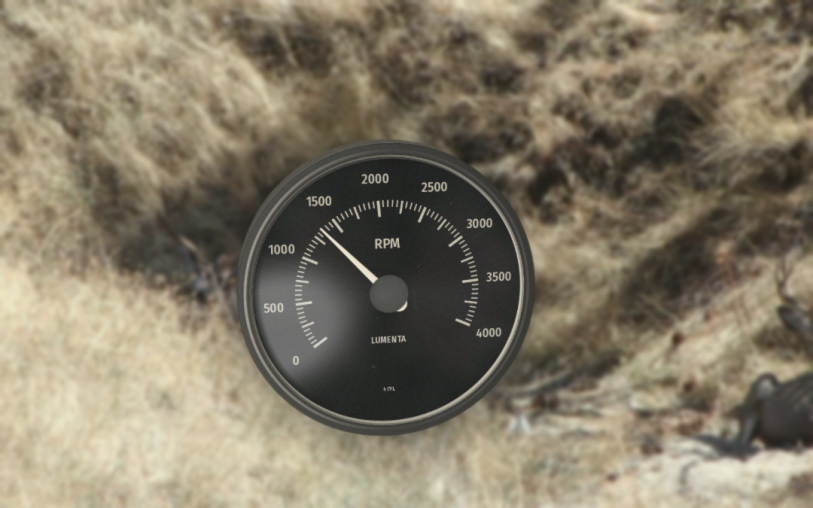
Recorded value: {"value": 1350, "unit": "rpm"}
